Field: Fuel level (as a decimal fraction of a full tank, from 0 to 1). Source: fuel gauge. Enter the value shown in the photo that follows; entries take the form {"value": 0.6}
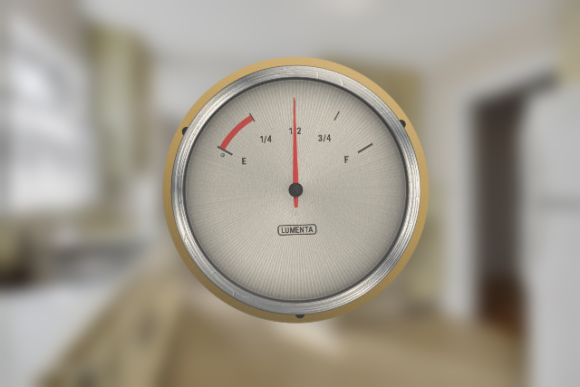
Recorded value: {"value": 0.5}
